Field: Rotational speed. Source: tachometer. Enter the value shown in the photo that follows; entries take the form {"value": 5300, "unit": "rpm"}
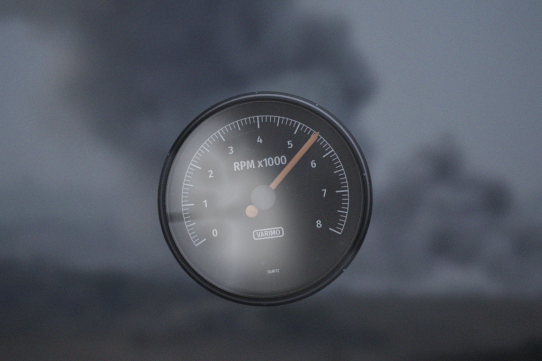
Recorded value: {"value": 5500, "unit": "rpm"}
